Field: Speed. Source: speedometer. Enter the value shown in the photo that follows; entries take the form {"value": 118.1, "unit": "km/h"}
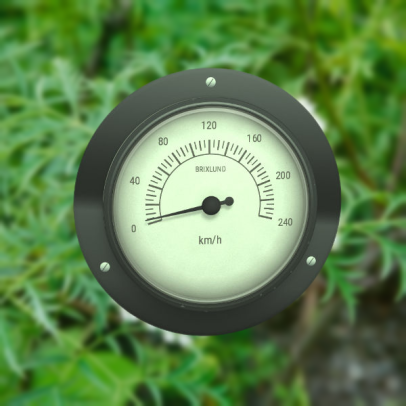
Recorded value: {"value": 5, "unit": "km/h"}
